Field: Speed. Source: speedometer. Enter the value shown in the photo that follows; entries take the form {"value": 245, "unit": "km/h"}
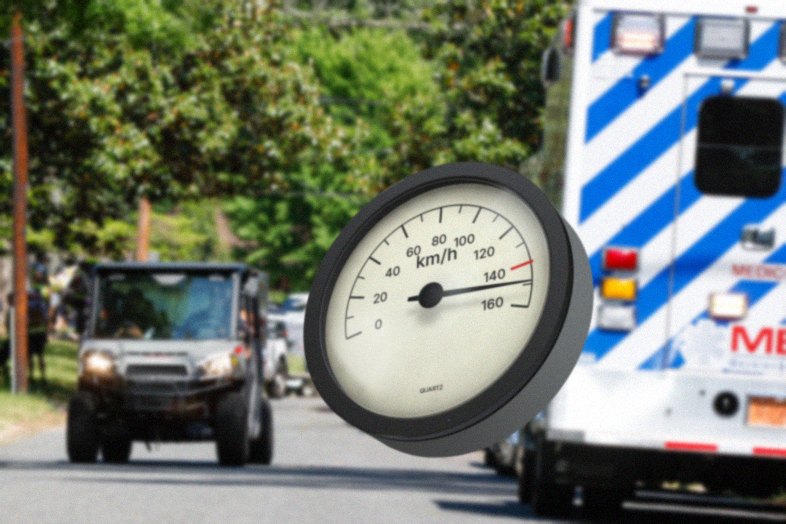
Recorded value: {"value": 150, "unit": "km/h"}
